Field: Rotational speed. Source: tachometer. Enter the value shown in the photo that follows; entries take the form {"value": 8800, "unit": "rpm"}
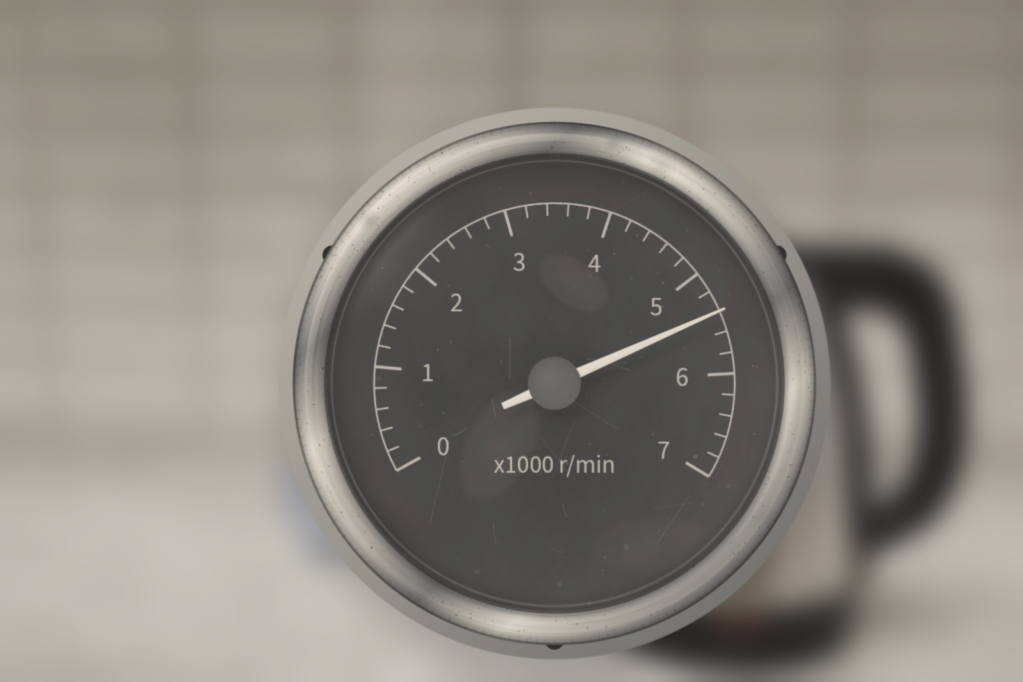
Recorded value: {"value": 5400, "unit": "rpm"}
